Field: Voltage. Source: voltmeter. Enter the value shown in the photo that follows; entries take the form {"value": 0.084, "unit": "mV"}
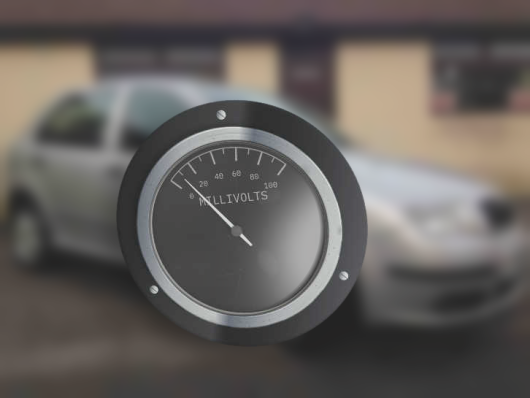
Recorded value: {"value": 10, "unit": "mV"}
